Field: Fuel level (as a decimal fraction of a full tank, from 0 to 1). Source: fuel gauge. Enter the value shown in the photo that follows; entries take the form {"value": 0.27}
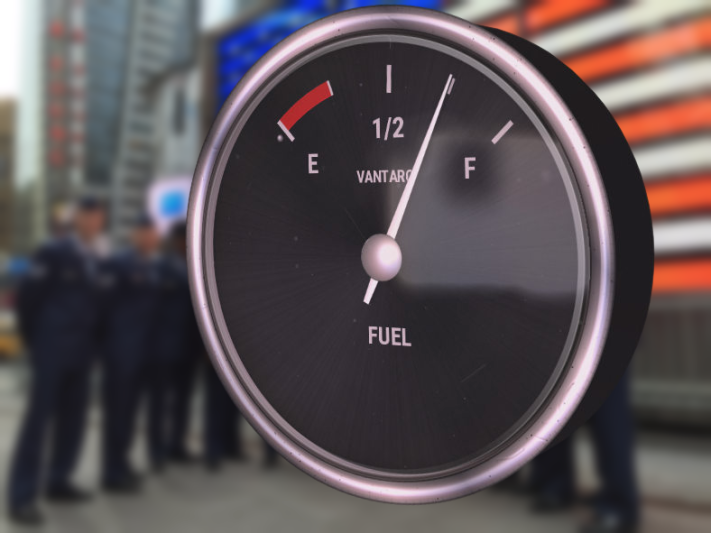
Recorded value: {"value": 0.75}
